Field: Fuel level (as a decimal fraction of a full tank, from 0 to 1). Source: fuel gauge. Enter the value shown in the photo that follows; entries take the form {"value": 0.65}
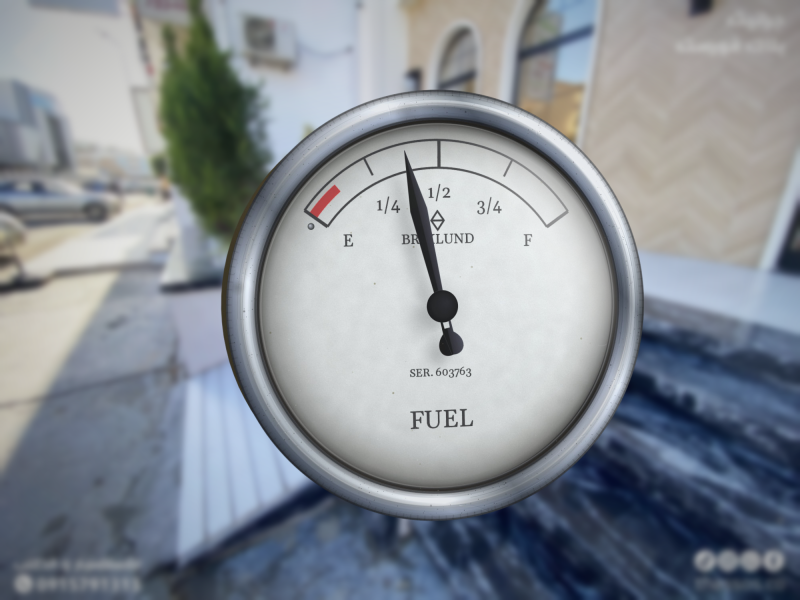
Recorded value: {"value": 0.375}
